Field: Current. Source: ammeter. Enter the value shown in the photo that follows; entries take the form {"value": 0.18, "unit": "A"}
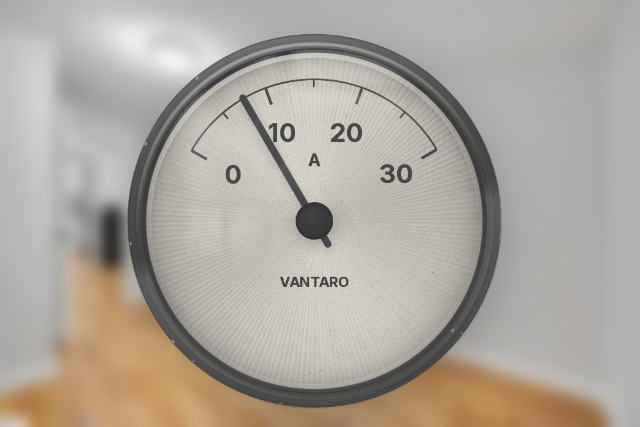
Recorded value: {"value": 7.5, "unit": "A"}
